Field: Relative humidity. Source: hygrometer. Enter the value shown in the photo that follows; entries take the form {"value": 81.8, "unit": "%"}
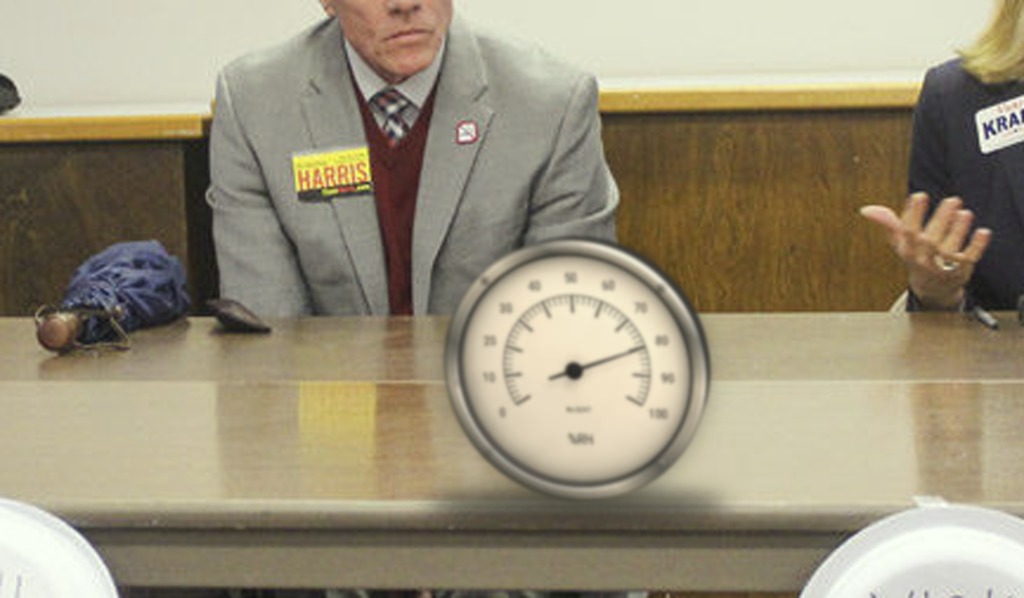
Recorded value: {"value": 80, "unit": "%"}
